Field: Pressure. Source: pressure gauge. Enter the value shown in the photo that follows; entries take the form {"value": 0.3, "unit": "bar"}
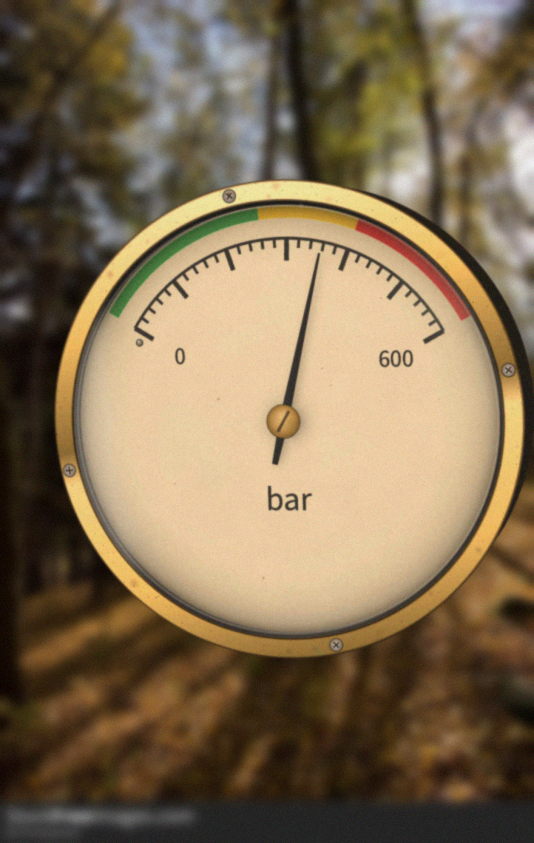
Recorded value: {"value": 360, "unit": "bar"}
